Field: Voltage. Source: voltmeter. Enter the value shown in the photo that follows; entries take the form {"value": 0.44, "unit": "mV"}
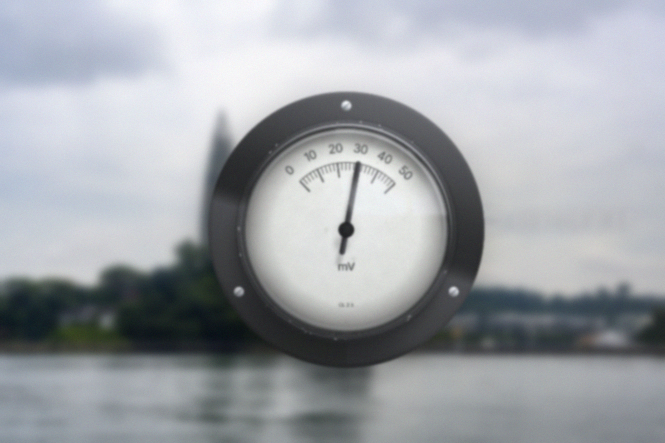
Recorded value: {"value": 30, "unit": "mV"}
